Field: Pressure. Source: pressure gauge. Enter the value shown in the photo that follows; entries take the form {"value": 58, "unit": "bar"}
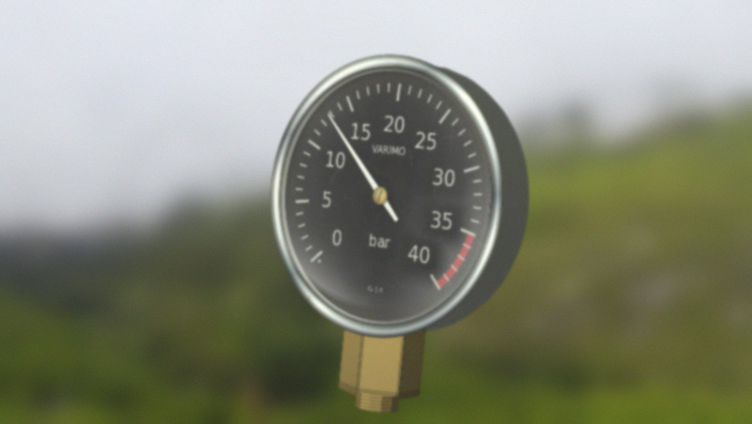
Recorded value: {"value": 13, "unit": "bar"}
